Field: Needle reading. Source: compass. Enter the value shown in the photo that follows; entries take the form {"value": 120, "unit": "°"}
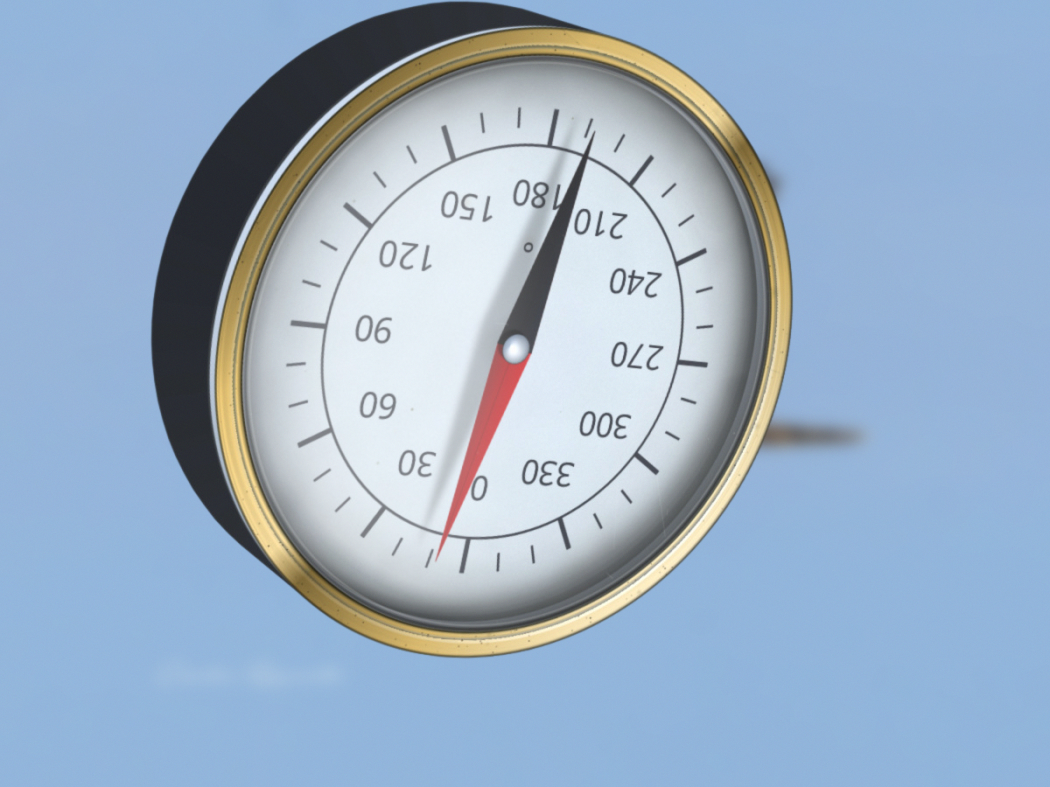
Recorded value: {"value": 10, "unit": "°"}
